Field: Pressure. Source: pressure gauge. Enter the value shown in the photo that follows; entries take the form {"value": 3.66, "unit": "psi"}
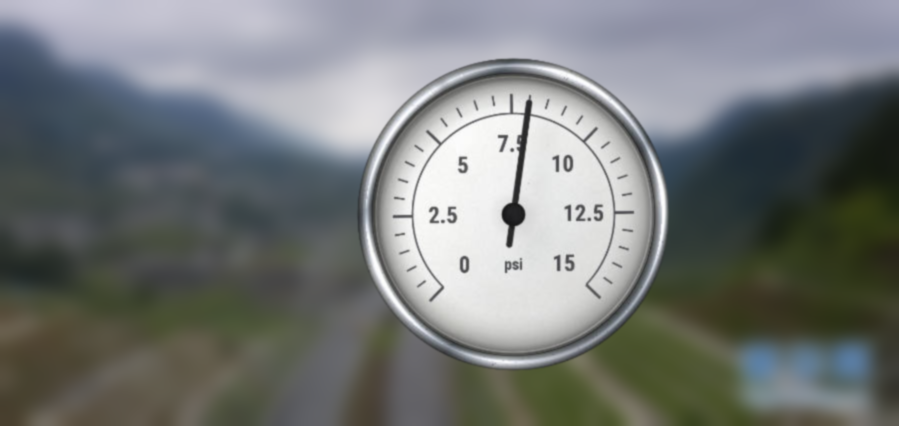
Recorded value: {"value": 8, "unit": "psi"}
